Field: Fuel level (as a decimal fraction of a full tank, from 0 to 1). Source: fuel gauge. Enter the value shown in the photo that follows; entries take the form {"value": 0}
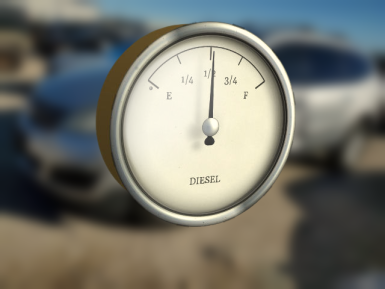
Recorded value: {"value": 0.5}
